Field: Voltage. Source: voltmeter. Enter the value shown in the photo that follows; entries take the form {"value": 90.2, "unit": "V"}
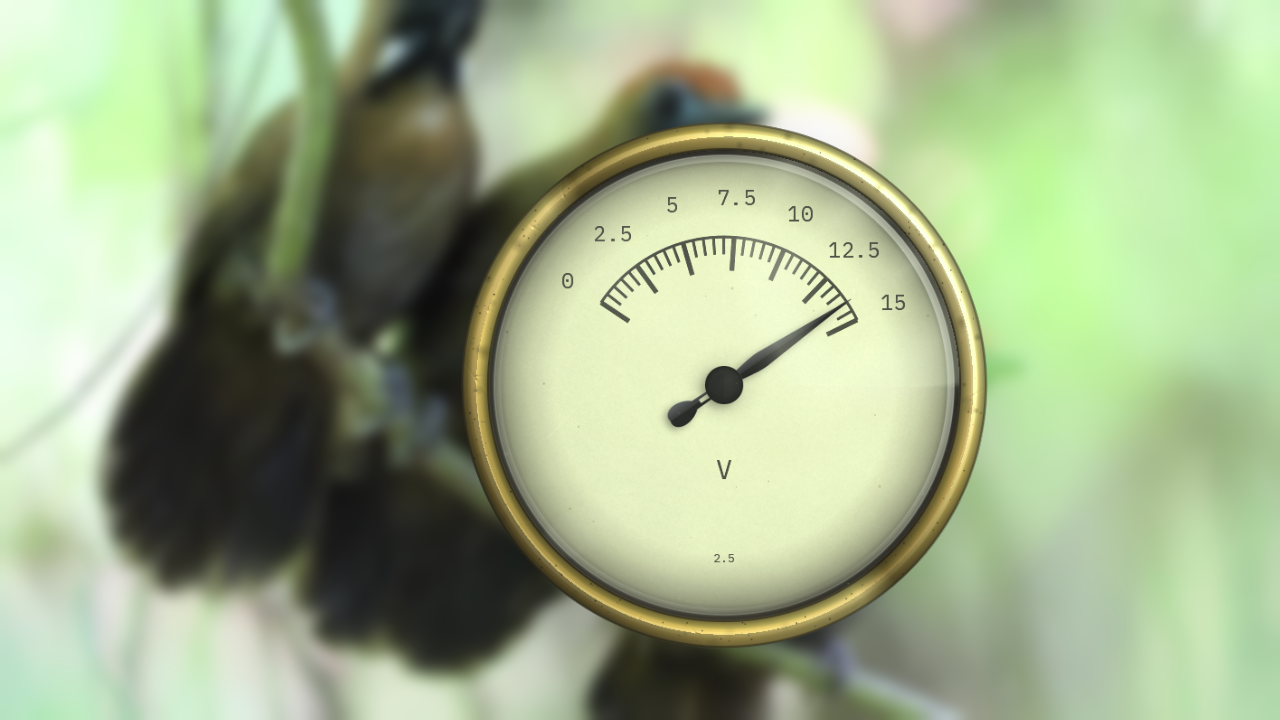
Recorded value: {"value": 14, "unit": "V"}
